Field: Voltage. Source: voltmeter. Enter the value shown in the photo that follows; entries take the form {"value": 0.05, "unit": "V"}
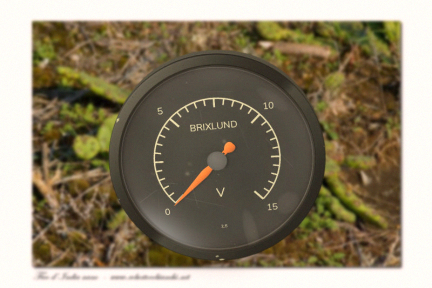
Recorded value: {"value": 0, "unit": "V"}
